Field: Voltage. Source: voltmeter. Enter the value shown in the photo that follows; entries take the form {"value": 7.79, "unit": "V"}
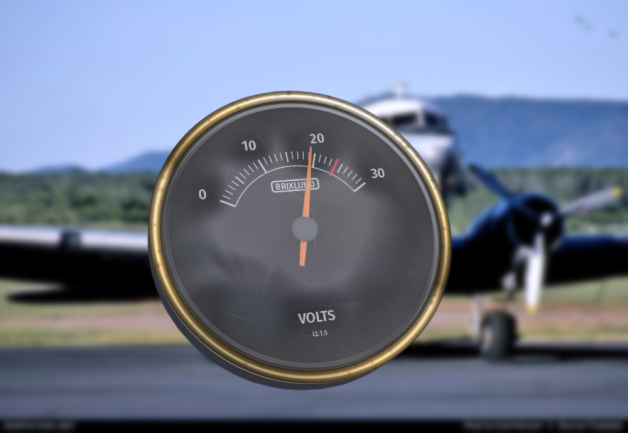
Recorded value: {"value": 19, "unit": "V"}
